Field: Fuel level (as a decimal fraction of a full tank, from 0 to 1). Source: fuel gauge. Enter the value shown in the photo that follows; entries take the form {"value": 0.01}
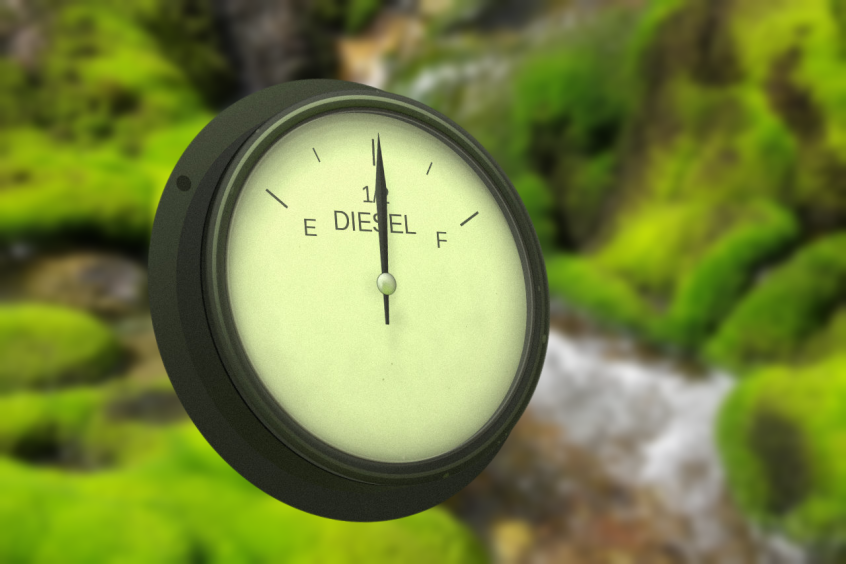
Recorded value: {"value": 0.5}
